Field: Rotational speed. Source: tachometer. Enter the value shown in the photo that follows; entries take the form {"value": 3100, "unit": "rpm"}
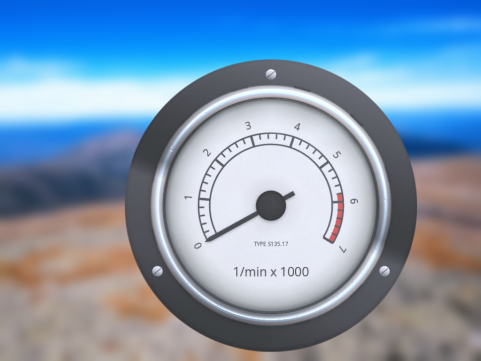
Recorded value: {"value": 0, "unit": "rpm"}
